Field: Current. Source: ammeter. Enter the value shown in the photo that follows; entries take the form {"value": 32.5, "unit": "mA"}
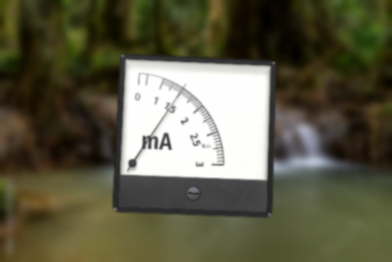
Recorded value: {"value": 1.5, "unit": "mA"}
